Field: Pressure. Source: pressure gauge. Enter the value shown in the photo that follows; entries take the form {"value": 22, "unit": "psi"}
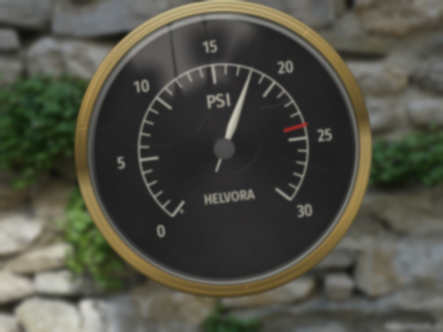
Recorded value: {"value": 18, "unit": "psi"}
